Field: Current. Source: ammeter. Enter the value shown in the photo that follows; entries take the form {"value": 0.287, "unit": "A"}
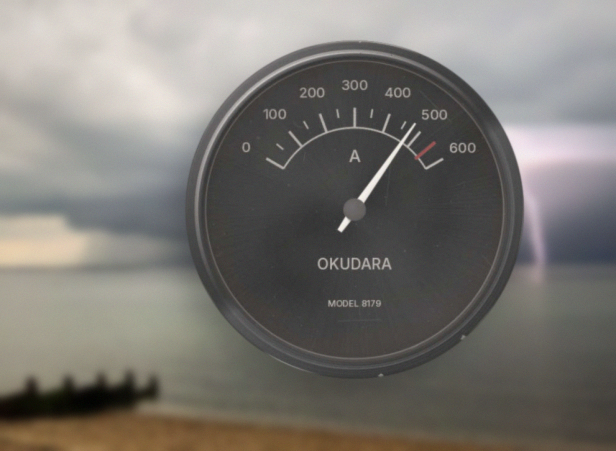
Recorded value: {"value": 475, "unit": "A"}
